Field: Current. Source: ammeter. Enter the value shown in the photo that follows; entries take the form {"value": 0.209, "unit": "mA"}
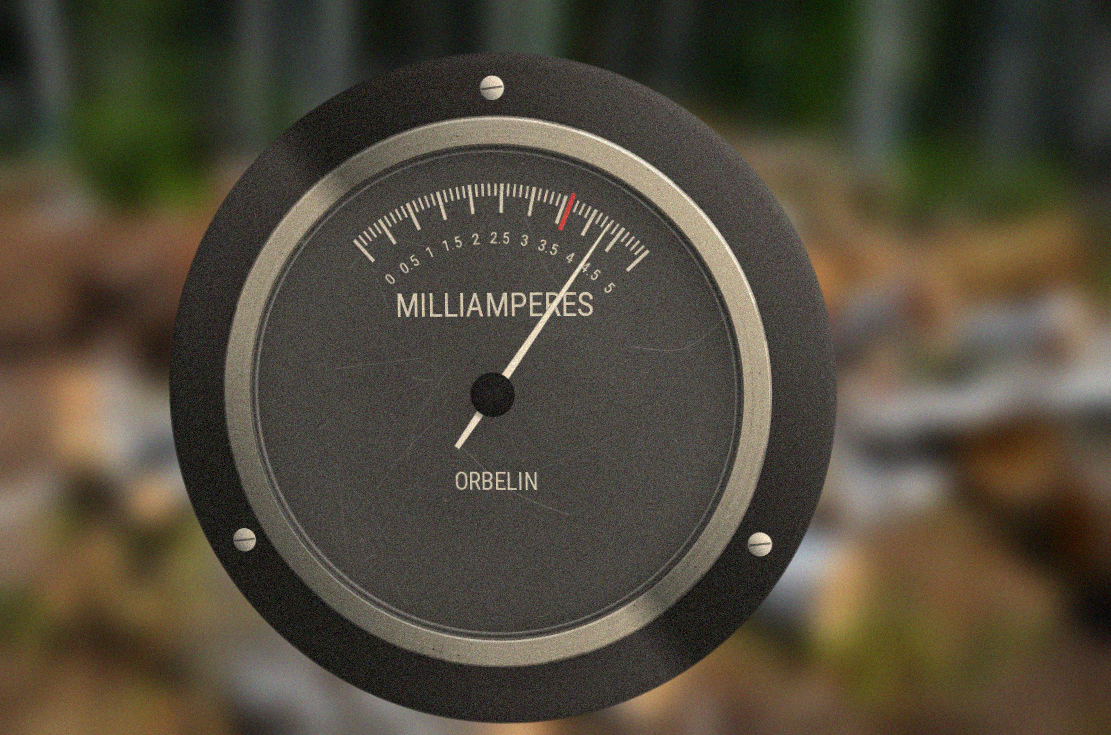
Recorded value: {"value": 4.3, "unit": "mA"}
